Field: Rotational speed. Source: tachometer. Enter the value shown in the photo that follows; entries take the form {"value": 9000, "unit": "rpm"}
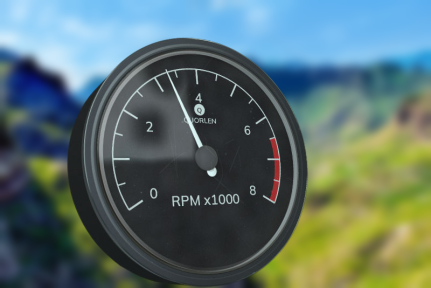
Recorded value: {"value": 3250, "unit": "rpm"}
